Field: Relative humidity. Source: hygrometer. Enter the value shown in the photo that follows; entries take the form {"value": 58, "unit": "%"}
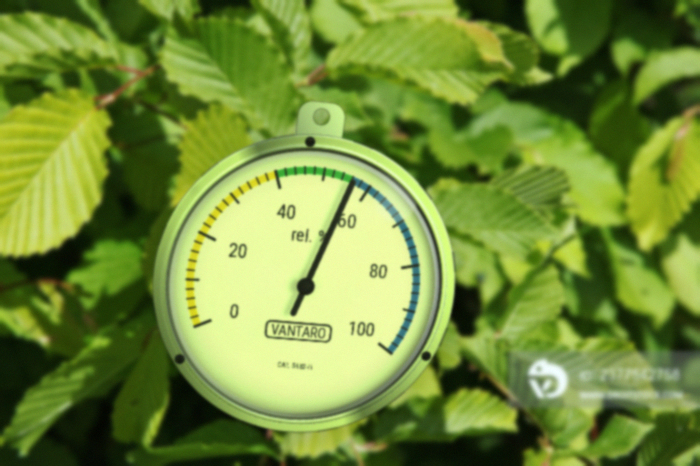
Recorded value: {"value": 56, "unit": "%"}
